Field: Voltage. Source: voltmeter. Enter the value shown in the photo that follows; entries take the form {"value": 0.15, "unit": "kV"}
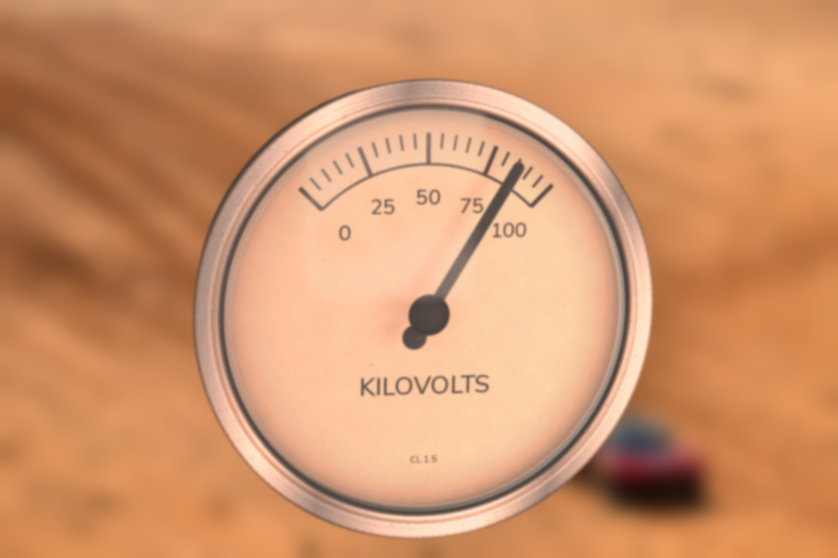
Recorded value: {"value": 85, "unit": "kV"}
